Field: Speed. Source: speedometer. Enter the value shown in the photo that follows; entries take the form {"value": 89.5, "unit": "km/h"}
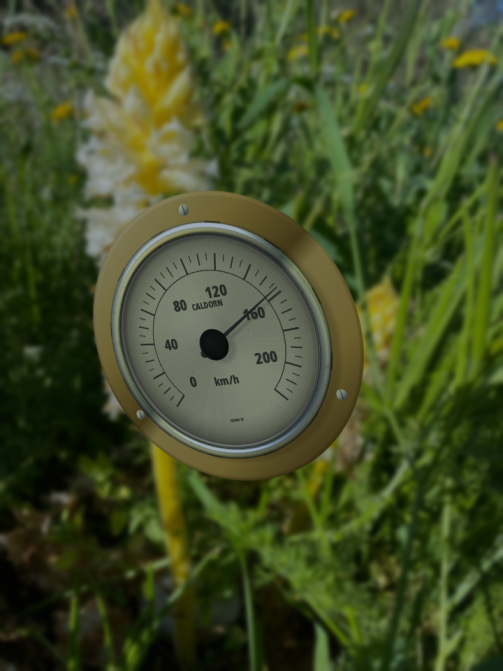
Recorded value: {"value": 157.5, "unit": "km/h"}
